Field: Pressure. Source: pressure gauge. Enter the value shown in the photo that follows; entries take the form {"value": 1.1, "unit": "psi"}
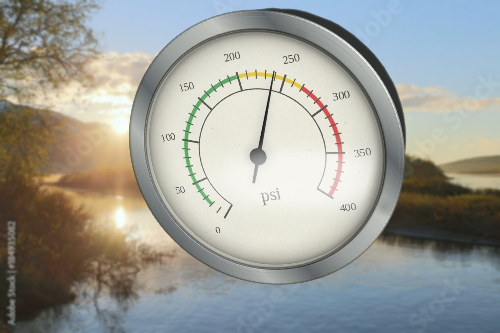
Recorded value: {"value": 240, "unit": "psi"}
